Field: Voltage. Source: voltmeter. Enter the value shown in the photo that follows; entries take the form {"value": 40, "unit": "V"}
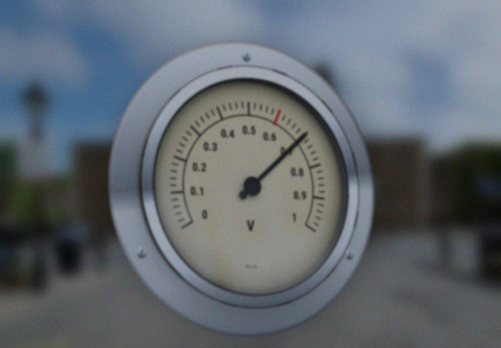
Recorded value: {"value": 0.7, "unit": "V"}
